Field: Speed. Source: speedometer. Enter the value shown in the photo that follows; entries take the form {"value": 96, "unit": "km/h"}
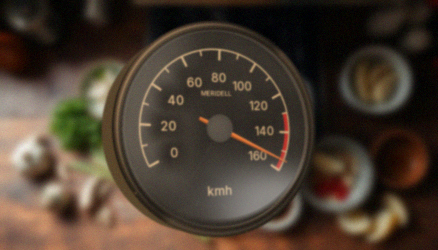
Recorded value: {"value": 155, "unit": "km/h"}
